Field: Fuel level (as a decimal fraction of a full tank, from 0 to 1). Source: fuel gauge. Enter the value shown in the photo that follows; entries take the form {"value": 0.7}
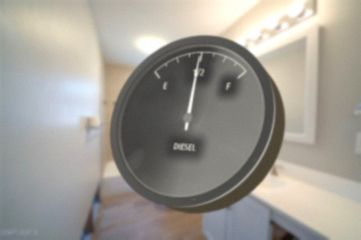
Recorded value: {"value": 0.5}
